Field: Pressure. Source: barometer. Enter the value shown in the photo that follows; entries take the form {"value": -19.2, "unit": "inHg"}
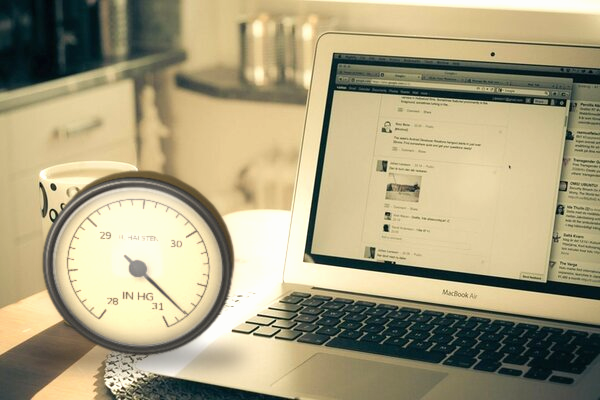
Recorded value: {"value": 30.8, "unit": "inHg"}
